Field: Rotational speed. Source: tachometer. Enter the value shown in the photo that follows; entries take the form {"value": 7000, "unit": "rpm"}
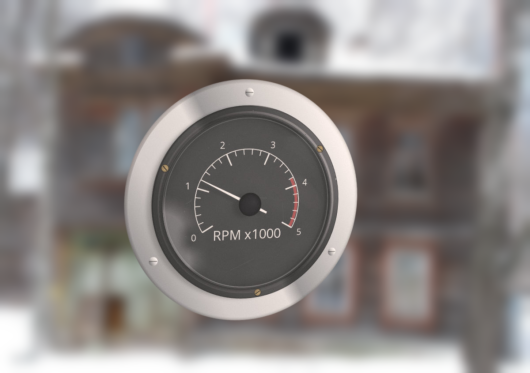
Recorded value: {"value": 1200, "unit": "rpm"}
